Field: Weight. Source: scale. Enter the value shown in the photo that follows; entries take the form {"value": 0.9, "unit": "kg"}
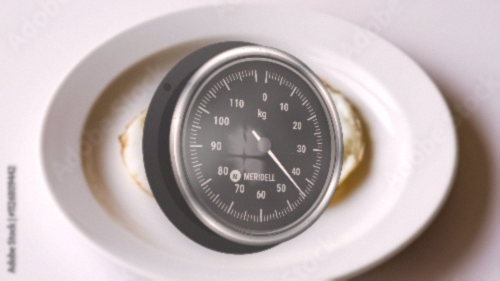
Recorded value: {"value": 45, "unit": "kg"}
